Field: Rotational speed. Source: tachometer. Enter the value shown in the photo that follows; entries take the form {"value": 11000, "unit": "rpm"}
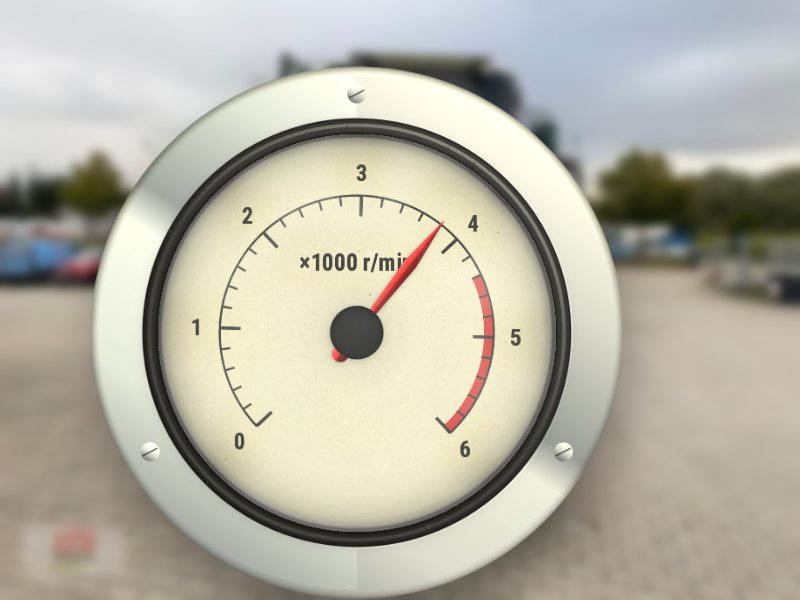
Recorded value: {"value": 3800, "unit": "rpm"}
